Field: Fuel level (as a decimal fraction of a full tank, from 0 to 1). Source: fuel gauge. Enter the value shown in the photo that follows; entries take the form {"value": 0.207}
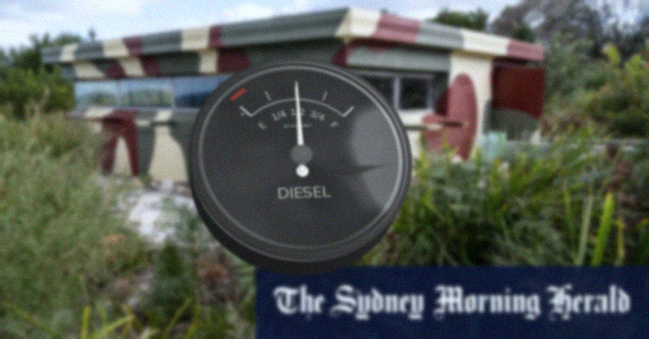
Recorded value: {"value": 0.5}
